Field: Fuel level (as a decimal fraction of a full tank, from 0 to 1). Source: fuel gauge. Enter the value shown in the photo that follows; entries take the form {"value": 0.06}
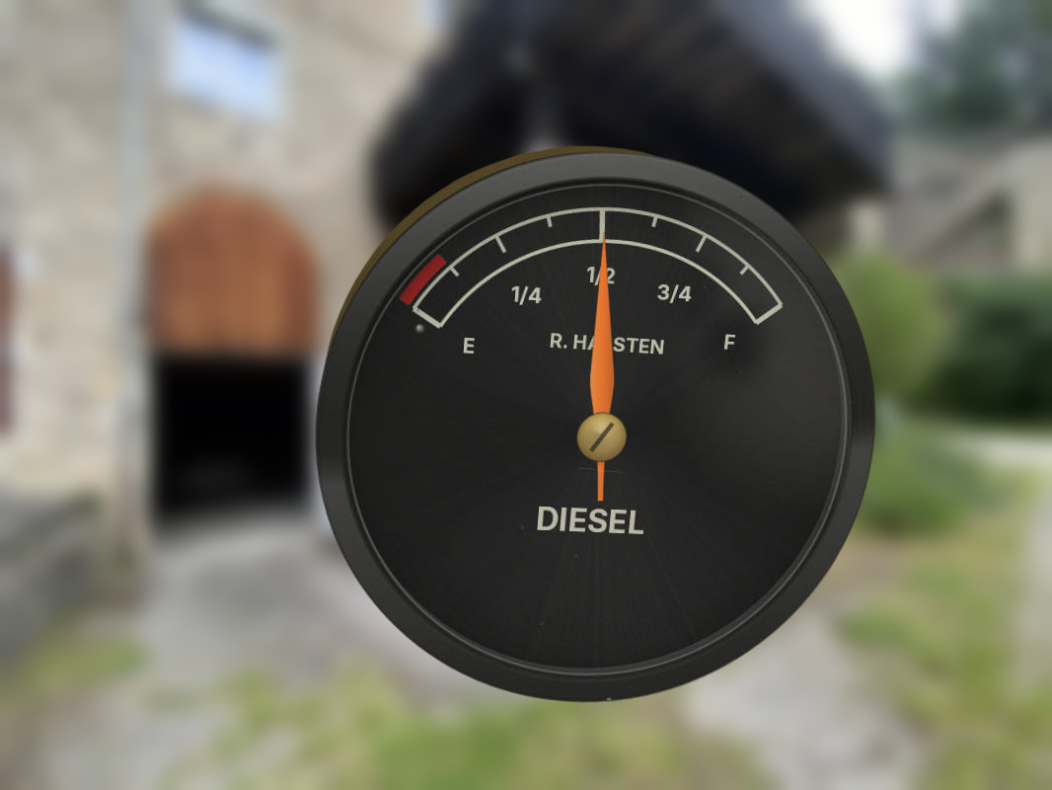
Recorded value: {"value": 0.5}
